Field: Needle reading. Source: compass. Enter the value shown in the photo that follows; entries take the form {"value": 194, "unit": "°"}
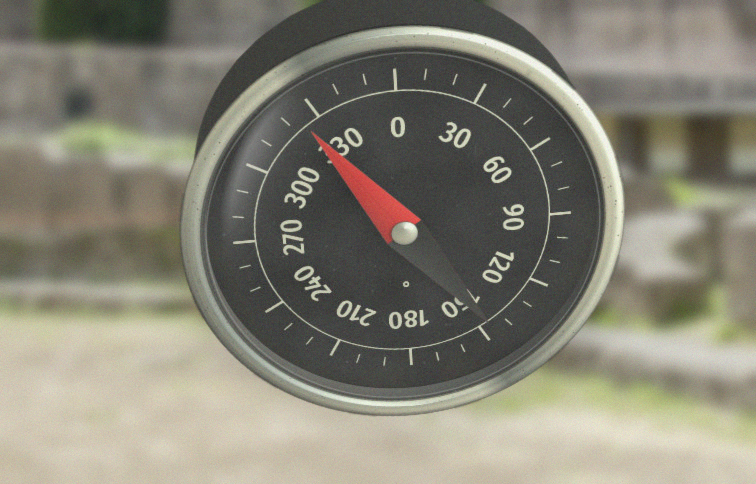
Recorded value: {"value": 325, "unit": "°"}
